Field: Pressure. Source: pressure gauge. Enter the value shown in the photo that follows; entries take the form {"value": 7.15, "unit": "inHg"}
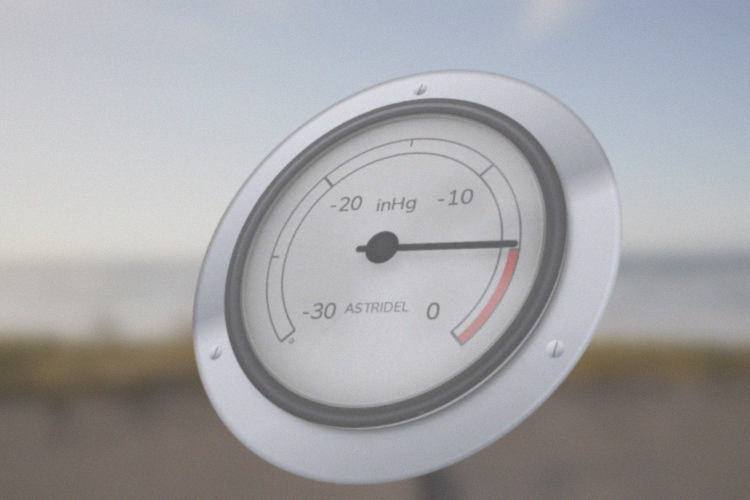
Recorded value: {"value": -5, "unit": "inHg"}
